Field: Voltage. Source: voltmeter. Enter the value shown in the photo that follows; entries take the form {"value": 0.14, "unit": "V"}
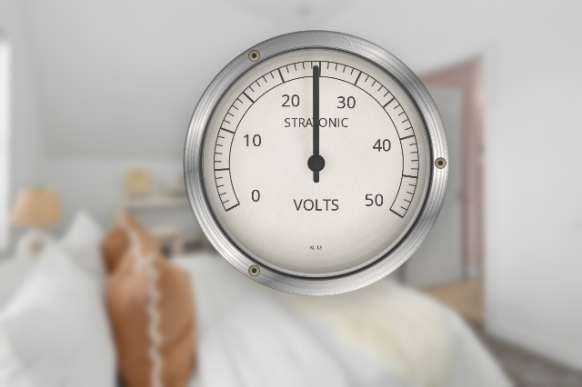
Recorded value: {"value": 24.5, "unit": "V"}
